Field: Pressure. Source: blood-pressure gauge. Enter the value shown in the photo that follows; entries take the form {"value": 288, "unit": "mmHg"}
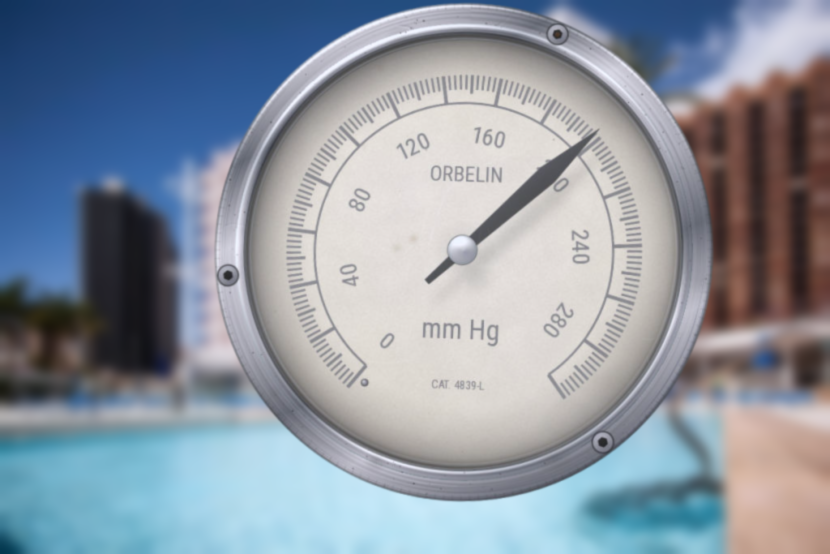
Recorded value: {"value": 198, "unit": "mmHg"}
